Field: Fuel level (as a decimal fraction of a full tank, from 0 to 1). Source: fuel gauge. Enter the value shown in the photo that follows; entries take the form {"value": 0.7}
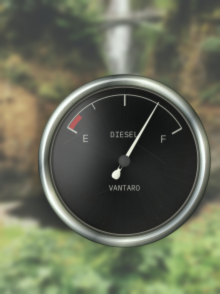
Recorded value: {"value": 0.75}
